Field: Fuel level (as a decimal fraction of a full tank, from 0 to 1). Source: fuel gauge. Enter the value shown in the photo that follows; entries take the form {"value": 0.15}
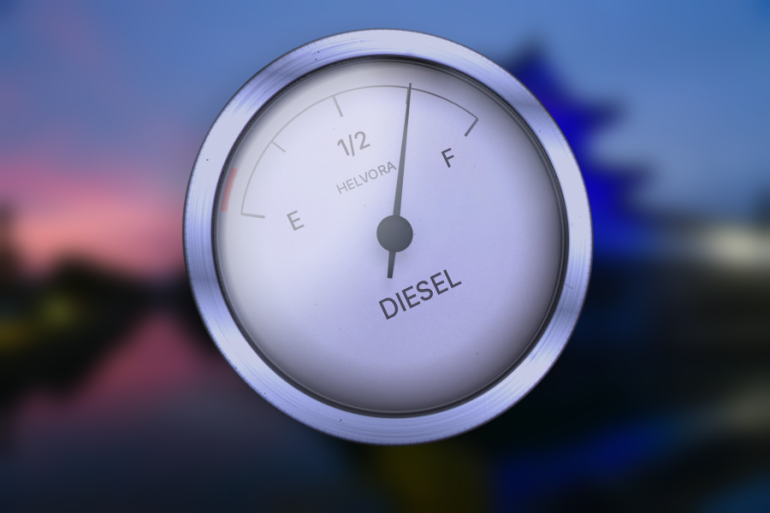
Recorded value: {"value": 0.75}
